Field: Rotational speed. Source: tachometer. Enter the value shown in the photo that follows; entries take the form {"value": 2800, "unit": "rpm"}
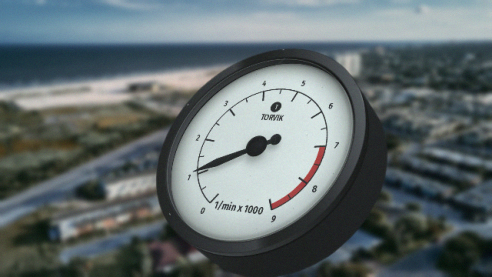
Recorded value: {"value": 1000, "unit": "rpm"}
